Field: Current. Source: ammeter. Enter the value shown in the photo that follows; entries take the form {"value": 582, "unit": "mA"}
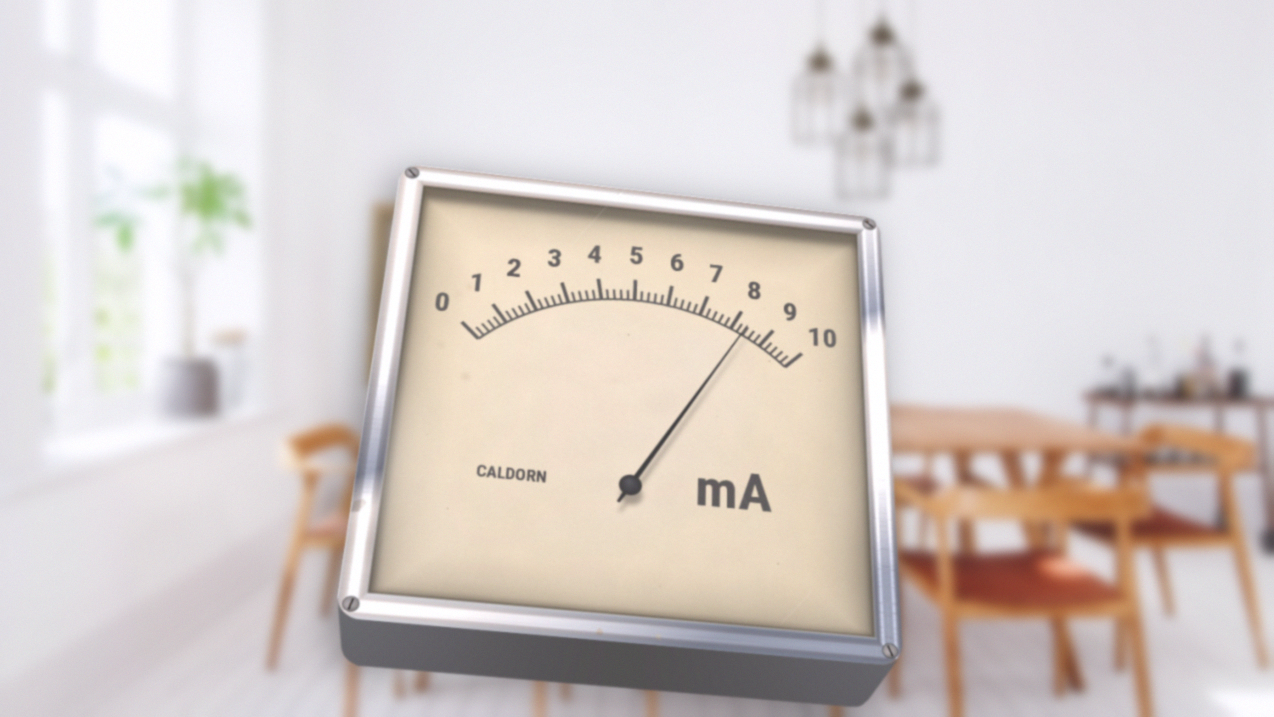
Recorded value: {"value": 8.4, "unit": "mA"}
